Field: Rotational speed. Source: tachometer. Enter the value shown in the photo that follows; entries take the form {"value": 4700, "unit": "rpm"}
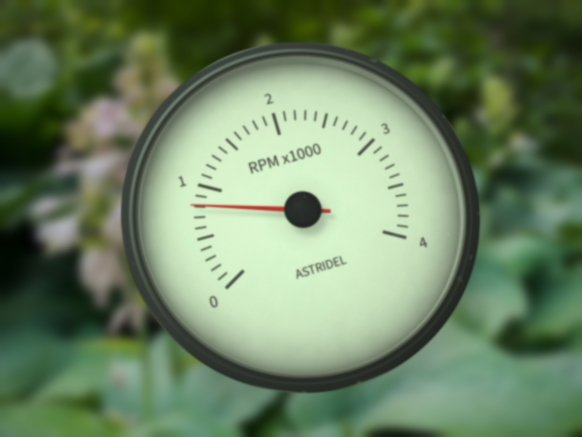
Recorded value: {"value": 800, "unit": "rpm"}
